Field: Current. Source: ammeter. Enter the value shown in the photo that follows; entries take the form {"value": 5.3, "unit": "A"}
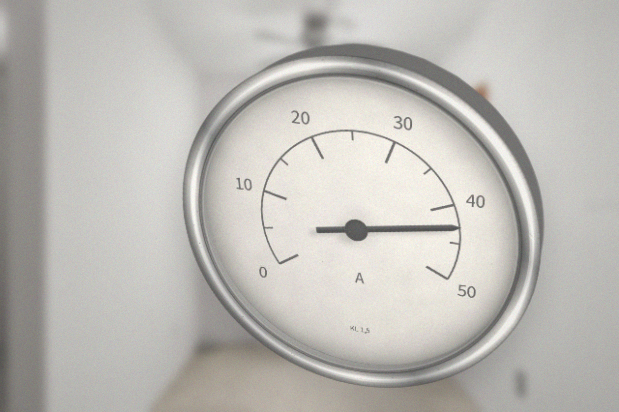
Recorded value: {"value": 42.5, "unit": "A"}
